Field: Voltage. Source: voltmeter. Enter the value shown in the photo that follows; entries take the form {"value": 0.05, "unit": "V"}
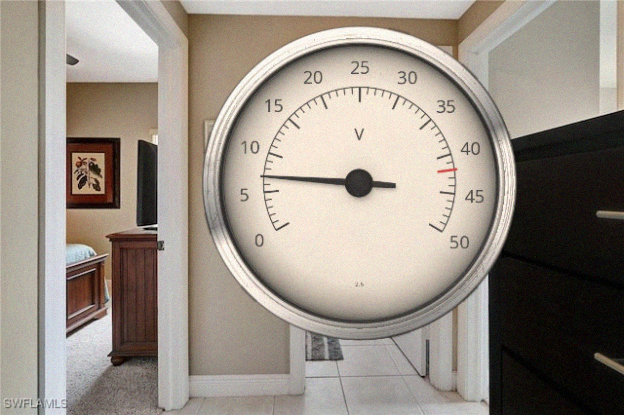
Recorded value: {"value": 7, "unit": "V"}
